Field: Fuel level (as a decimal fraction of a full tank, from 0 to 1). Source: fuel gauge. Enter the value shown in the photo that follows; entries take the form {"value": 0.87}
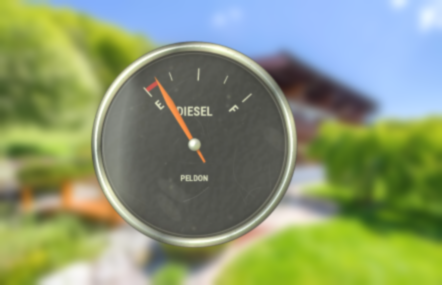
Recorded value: {"value": 0.125}
